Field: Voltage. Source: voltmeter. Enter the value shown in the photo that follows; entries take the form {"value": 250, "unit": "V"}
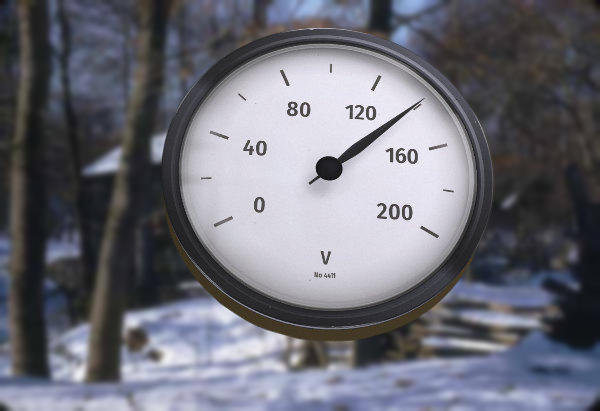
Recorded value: {"value": 140, "unit": "V"}
